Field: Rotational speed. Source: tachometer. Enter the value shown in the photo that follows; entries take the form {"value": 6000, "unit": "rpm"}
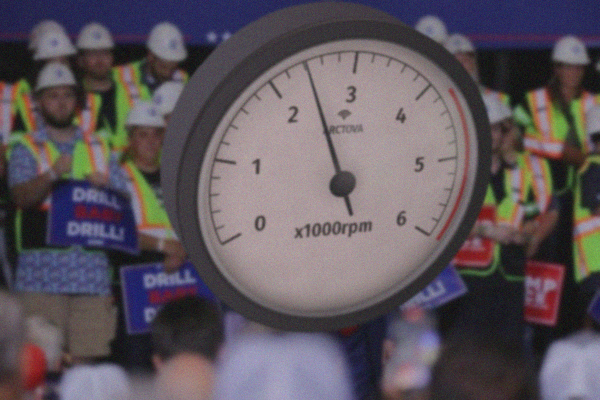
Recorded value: {"value": 2400, "unit": "rpm"}
